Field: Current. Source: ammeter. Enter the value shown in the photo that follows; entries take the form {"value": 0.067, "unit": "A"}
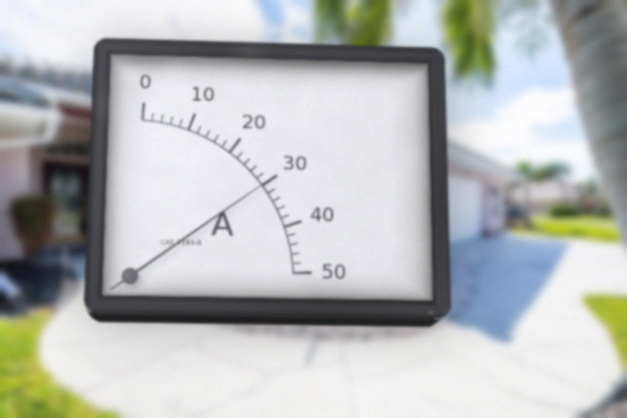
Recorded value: {"value": 30, "unit": "A"}
